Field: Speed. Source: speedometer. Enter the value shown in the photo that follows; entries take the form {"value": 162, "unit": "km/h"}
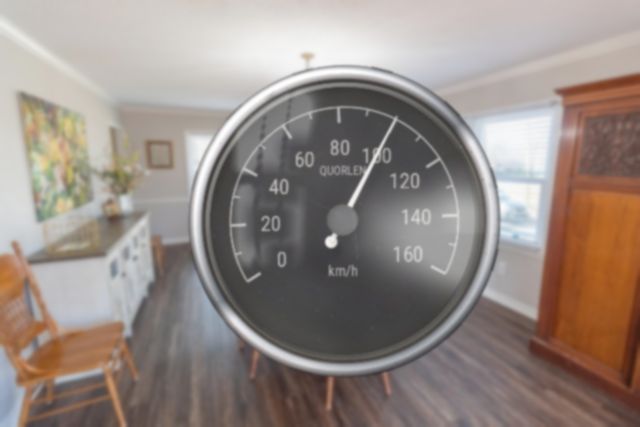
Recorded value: {"value": 100, "unit": "km/h"}
